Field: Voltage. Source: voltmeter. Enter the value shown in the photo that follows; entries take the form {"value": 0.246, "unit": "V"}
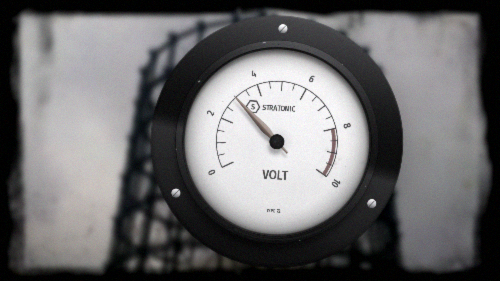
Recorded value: {"value": 3, "unit": "V"}
